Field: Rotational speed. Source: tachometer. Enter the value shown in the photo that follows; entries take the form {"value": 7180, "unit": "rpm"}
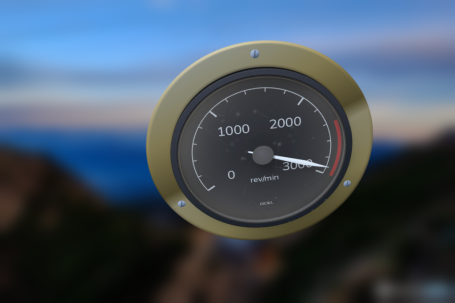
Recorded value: {"value": 2900, "unit": "rpm"}
